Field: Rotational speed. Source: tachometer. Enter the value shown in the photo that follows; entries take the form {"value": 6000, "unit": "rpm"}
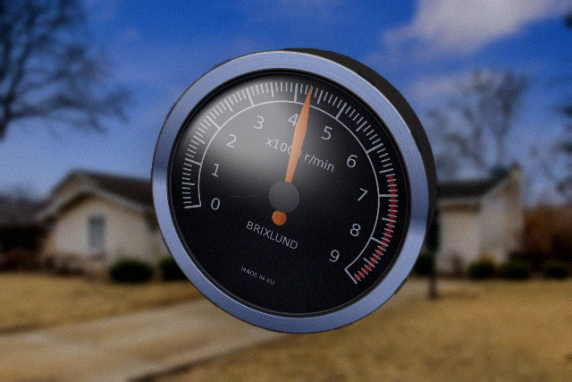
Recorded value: {"value": 4300, "unit": "rpm"}
